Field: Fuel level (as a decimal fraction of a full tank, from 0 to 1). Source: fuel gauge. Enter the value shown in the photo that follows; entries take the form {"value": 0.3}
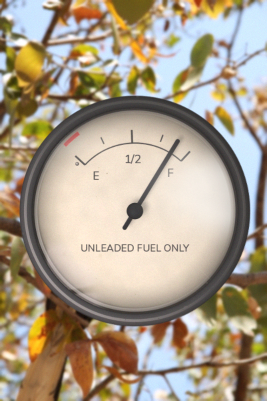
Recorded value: {"value": 0.875}
